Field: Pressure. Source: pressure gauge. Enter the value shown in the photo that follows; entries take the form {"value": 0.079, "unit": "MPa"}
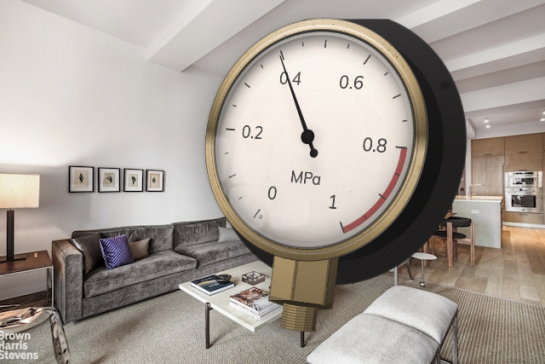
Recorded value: {"value": 0.4, "unit": "MPa"}
